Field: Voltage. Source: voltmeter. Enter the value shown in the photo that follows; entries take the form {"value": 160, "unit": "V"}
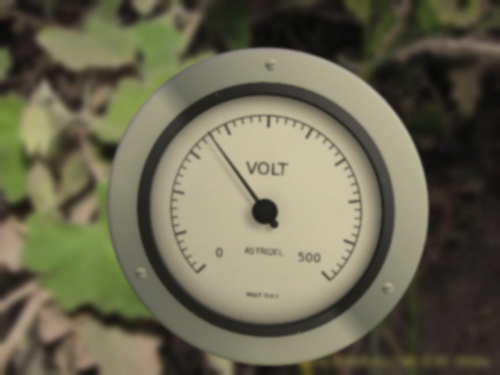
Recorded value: {"value": 180, "unit": "V"}
